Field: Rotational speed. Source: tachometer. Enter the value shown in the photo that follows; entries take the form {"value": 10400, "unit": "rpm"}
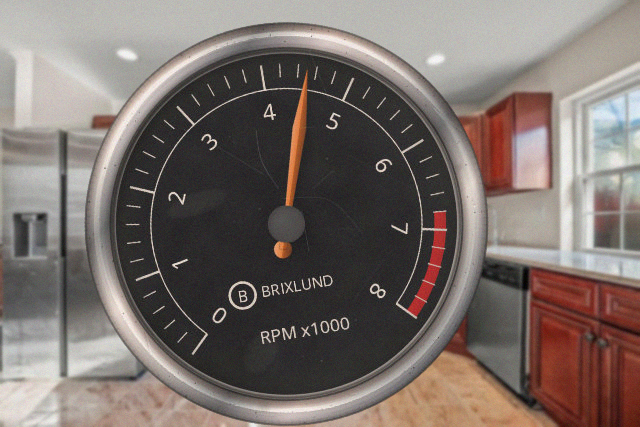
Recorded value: {"value": 4500, "unit": "rpm"}
